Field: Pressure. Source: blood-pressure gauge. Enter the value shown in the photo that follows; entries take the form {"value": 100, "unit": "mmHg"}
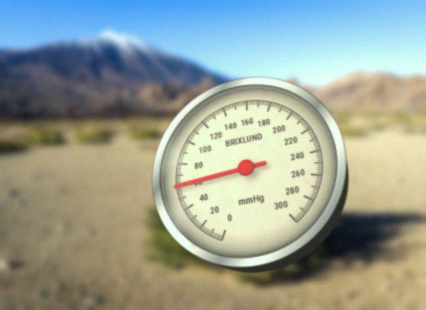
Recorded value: {"value": 60, "unit": "mmHg"}
